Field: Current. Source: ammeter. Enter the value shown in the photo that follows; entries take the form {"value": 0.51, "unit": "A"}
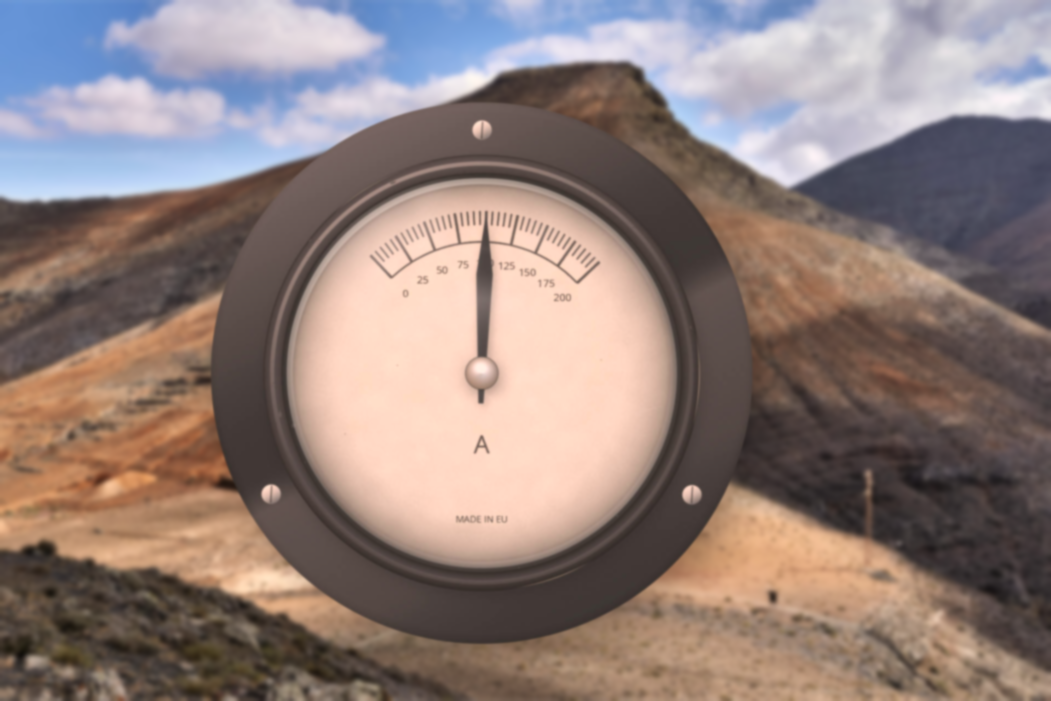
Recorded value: {"value": 100, "unit": "A"}
